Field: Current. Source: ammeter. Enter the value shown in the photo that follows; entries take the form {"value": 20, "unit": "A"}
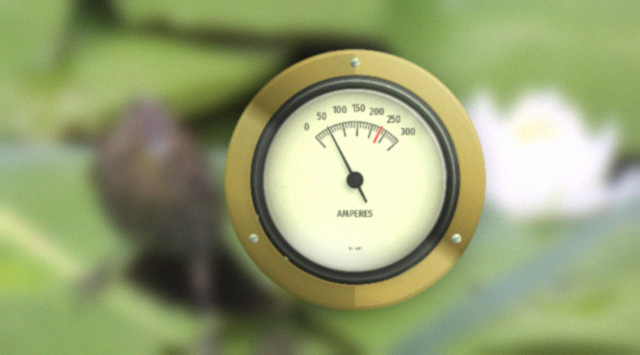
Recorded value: {"value": 50, "unit": "A"}
